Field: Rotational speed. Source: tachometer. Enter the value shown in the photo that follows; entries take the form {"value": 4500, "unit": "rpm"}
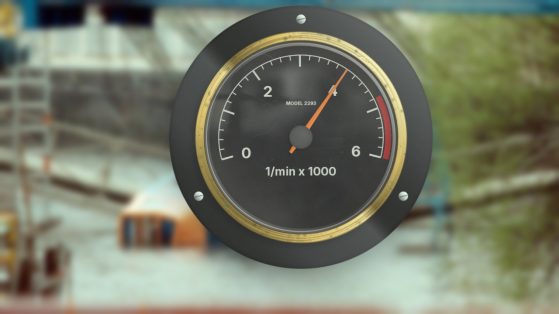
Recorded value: {"value": 4000, "unit": "rpm"}
